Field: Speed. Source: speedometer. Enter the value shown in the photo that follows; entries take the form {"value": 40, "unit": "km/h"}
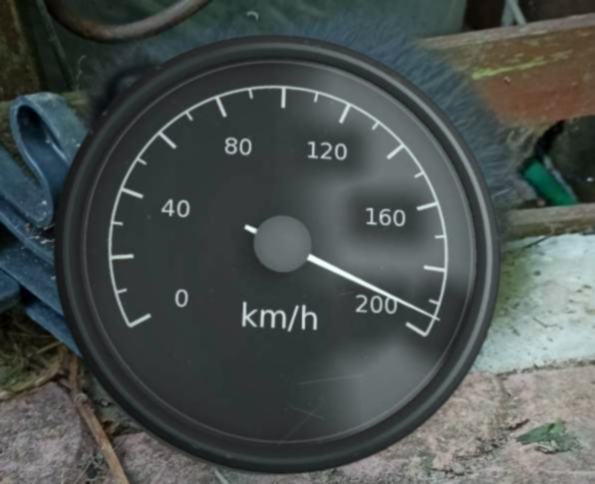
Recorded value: {"value": 195, "unit": "km/h"}
